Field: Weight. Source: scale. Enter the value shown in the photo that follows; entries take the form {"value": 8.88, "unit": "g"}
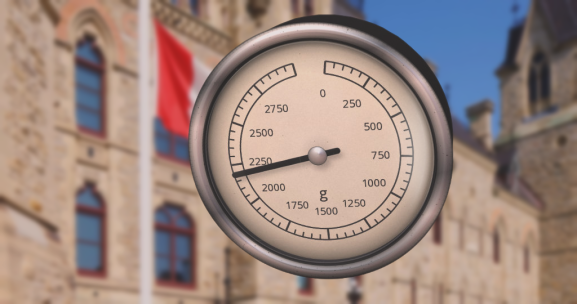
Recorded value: {"value": 2200, "unit": "g"}
